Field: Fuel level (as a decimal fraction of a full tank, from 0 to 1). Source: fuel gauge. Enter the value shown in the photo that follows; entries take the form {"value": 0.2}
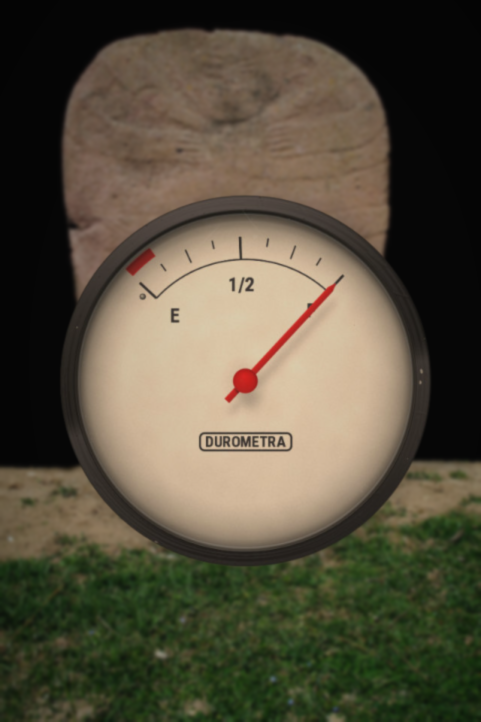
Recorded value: {"value": 1}
